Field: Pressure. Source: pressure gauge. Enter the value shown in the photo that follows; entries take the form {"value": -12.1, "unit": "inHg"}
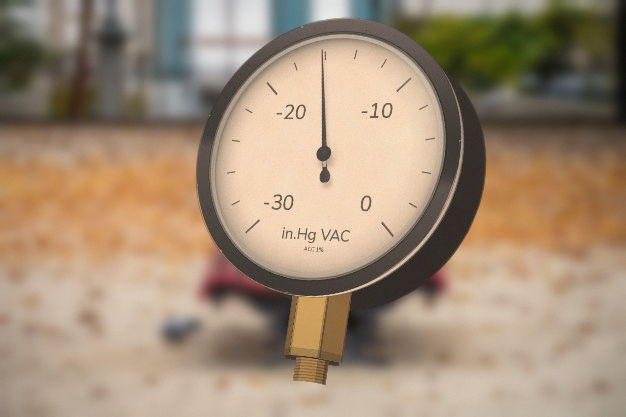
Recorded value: {"value": -16, "unit": "inHg"}
